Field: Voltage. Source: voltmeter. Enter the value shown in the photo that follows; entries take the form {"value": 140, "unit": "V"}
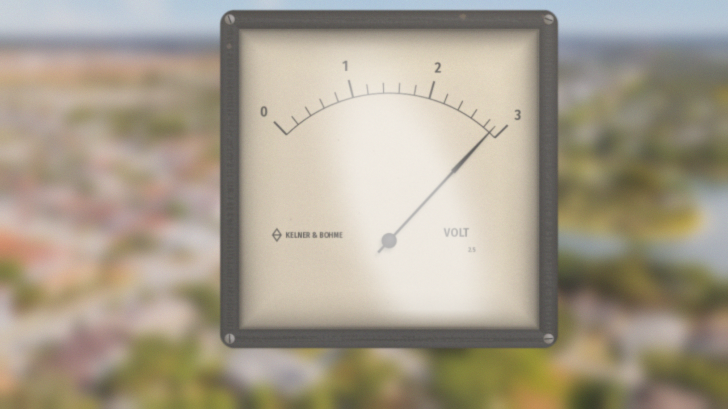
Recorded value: {"value": 2.9, "unit": "V"}
